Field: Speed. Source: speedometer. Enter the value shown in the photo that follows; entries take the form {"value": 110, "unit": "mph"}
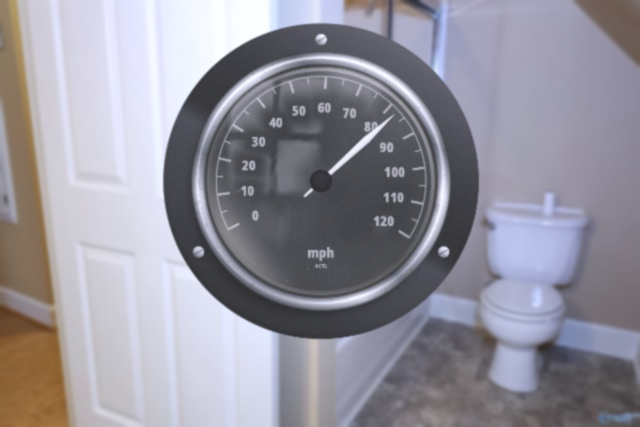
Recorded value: {"value": 82.5, "unit": "mph"}
